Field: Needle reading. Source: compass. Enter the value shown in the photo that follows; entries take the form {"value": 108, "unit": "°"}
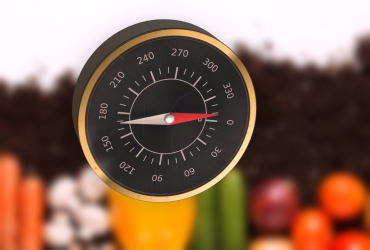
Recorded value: {"value": 350, "unit": "°"}
